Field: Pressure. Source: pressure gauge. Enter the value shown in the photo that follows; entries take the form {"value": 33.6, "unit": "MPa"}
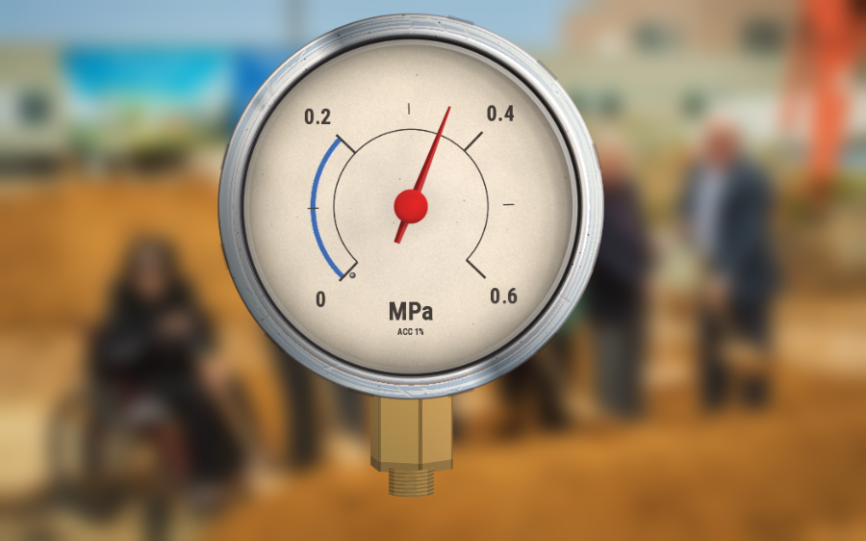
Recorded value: {"value": 0.35, "unit": "MPa"}
